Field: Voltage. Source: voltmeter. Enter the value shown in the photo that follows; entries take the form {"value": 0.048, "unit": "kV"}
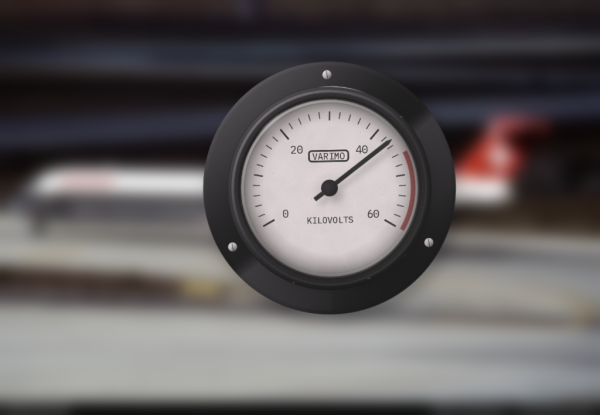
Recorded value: {"value": 43, "unit": "kV"}
